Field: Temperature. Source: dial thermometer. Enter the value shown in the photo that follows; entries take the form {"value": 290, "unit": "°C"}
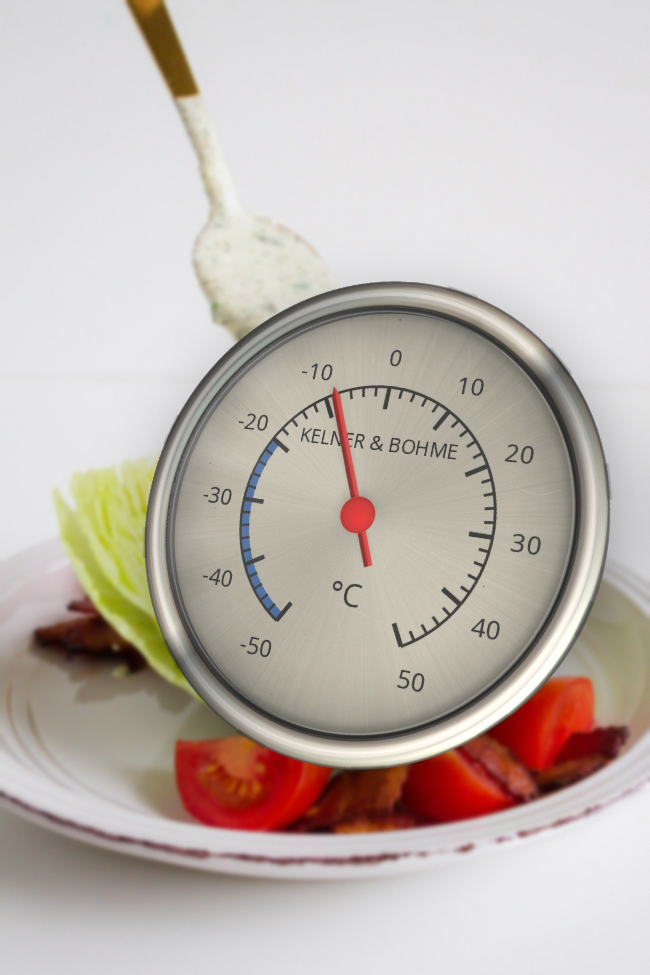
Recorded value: {"value": -8, "unit": "°C"}
